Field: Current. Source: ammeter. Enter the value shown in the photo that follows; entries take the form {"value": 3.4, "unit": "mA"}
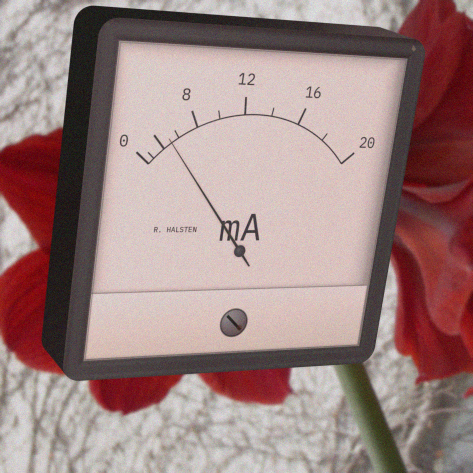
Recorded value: {"value": 5, "unit": "mA"}
